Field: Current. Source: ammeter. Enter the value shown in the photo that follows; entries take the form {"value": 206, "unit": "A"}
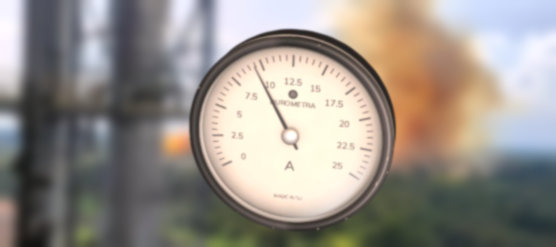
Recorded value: {"value": 9.5, "unit": "A"}
